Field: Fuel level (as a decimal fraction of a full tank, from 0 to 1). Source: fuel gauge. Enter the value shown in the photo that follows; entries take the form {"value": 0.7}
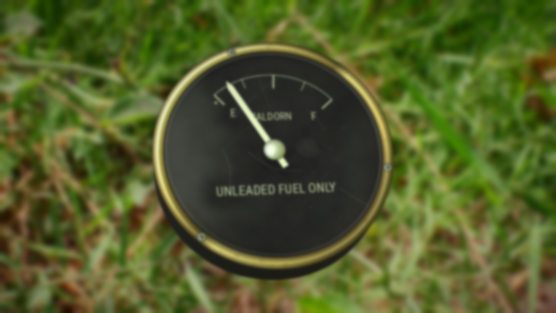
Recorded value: {"value": 0.125}
